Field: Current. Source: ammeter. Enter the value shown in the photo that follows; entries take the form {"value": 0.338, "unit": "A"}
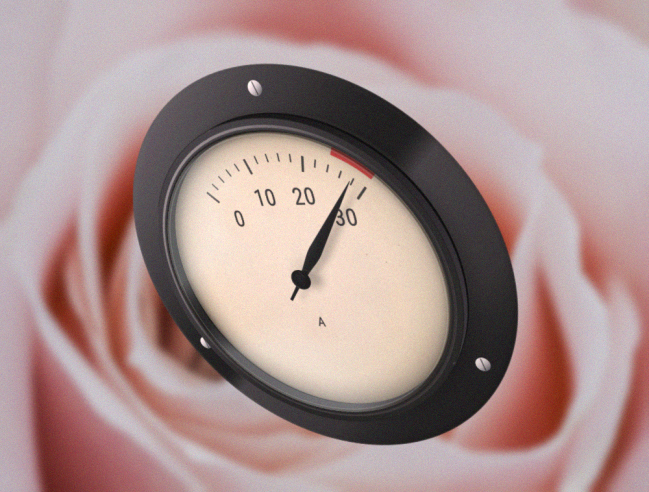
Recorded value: {"value": 28, "unit": "A"}
